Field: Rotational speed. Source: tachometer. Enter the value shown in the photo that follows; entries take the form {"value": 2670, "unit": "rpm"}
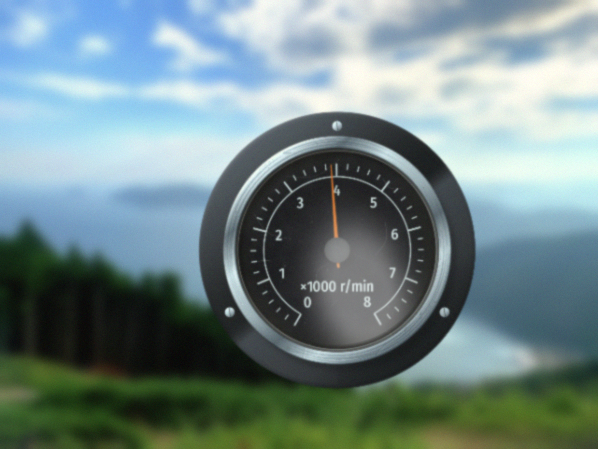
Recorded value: {"value": 3900, "unit": "rpm"}
